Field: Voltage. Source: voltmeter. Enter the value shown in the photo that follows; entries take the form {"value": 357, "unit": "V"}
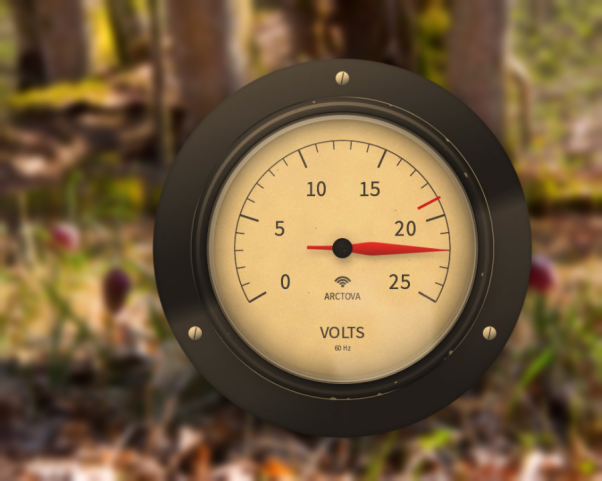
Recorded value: {"value": 22, "unit": "V"}
